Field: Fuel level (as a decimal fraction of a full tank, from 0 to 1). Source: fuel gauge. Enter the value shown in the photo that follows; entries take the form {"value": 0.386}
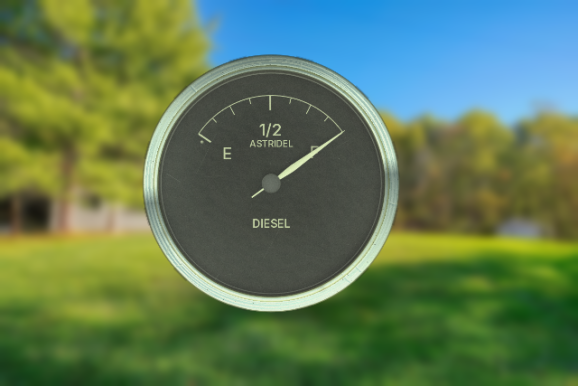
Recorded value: {"value": 1}
